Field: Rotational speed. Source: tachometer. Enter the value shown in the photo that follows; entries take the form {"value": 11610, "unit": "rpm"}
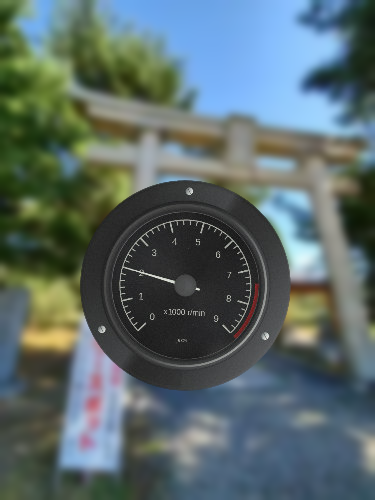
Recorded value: {"value": 2000, "unit": "rpm"}
